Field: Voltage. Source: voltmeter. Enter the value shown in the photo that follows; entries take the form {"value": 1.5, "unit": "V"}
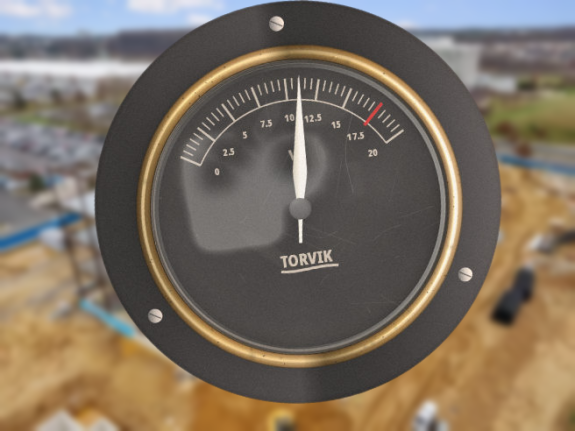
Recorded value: {"value": 11, "unit": "V"}
